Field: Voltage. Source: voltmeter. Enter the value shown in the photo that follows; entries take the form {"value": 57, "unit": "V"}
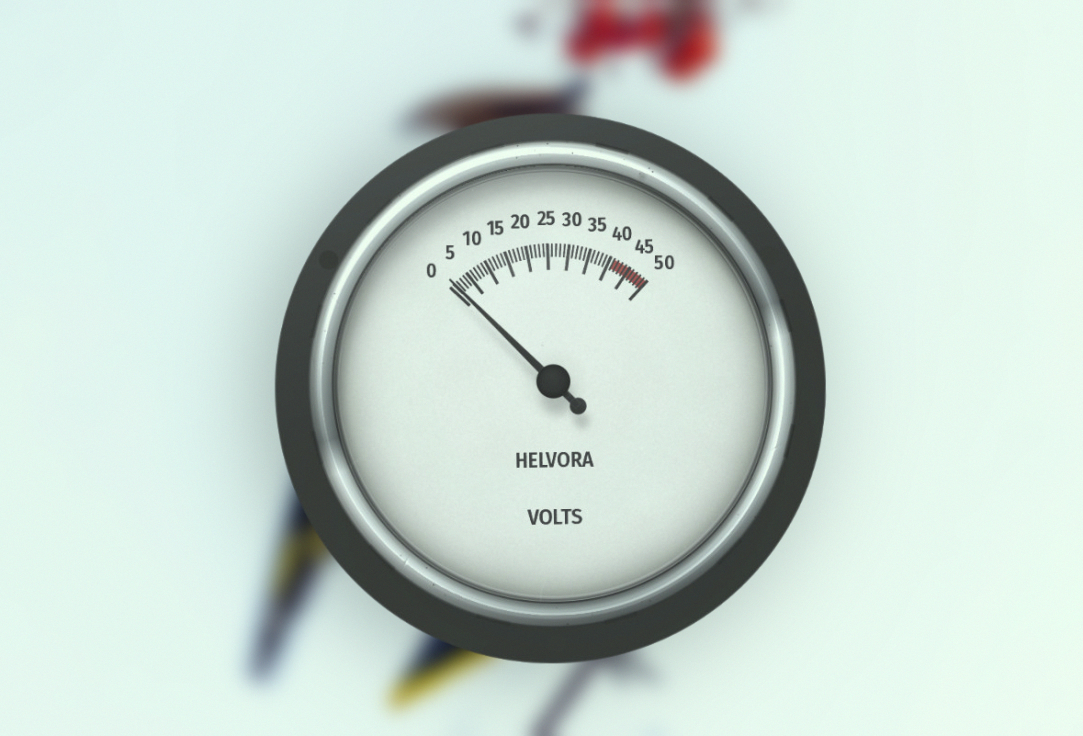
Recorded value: {"value": 1, "unit": "V"}
